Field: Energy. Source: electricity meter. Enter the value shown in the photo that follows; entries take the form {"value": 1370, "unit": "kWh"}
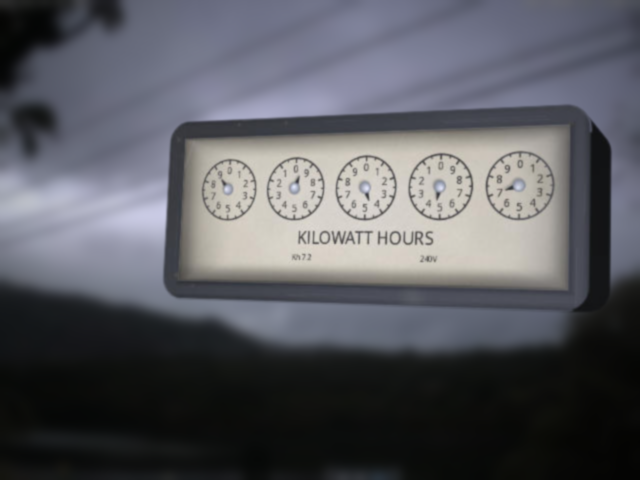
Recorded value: {"value": 89447, "unit": "kWh"}
